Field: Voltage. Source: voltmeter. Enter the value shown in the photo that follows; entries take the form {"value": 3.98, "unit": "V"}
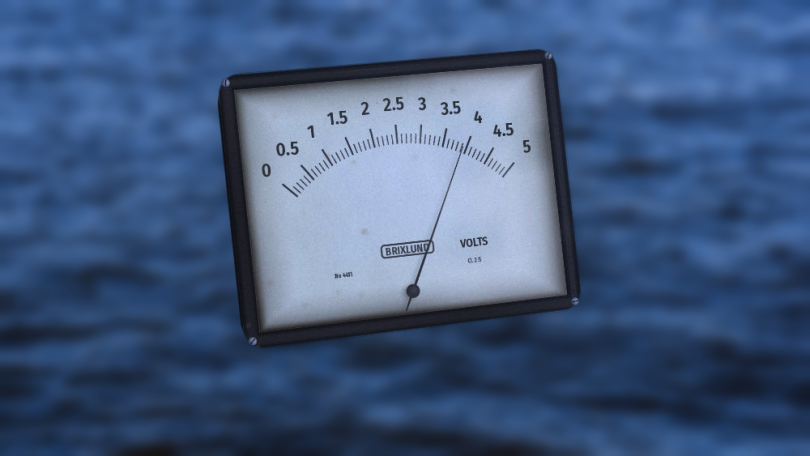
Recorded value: {"value": 3.9, "unit": "V"}
